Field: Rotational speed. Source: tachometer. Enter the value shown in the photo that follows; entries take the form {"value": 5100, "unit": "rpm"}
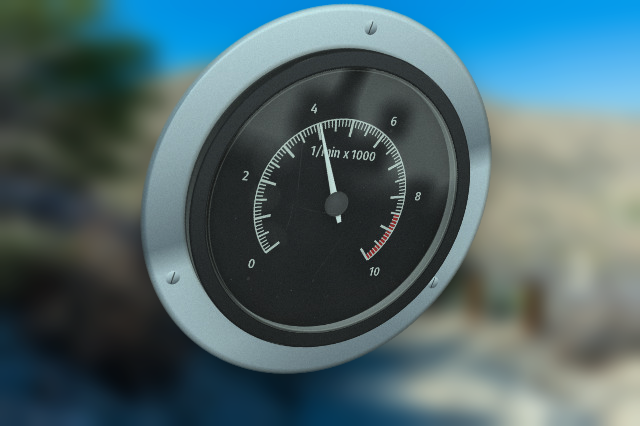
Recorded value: {"value": 4000, "unit": "rpm"}
